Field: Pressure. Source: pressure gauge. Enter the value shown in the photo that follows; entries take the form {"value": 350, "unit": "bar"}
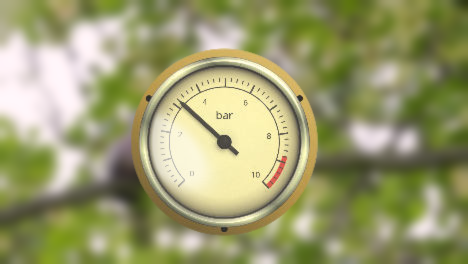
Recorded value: {"value": 3.2, "unit": "bar"}
